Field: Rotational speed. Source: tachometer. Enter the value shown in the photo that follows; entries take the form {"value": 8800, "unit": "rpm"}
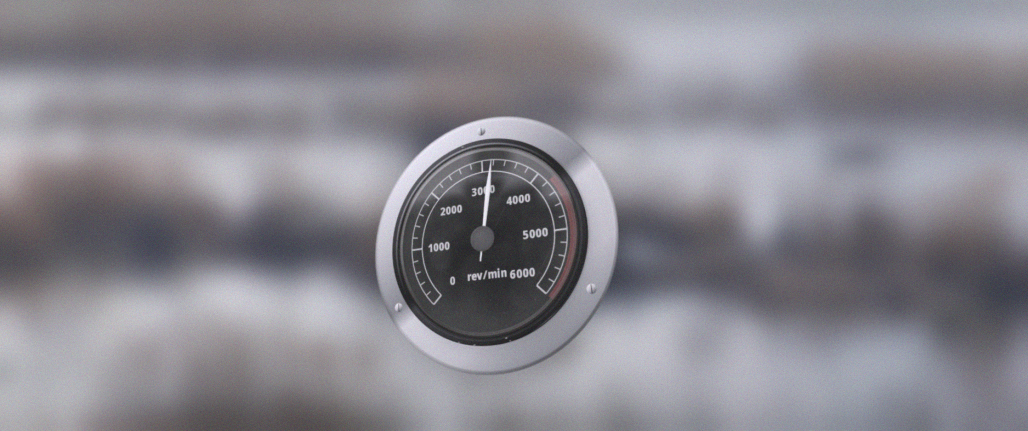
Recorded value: {"value": 3200, "unit": "rpm"}
